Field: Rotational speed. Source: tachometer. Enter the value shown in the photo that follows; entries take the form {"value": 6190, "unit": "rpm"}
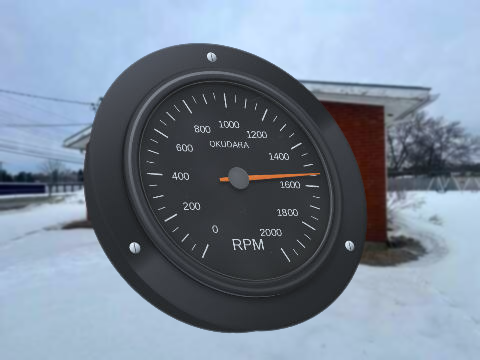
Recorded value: {"value": 1550, "unit": "rpm"}
